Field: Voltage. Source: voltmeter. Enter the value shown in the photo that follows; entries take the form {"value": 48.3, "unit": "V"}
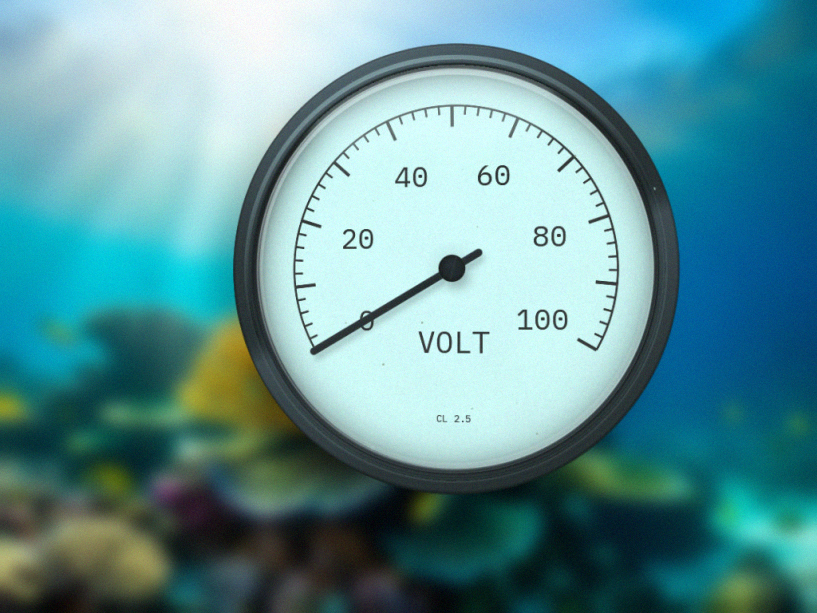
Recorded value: {"value": 0, "unit": "V"}
